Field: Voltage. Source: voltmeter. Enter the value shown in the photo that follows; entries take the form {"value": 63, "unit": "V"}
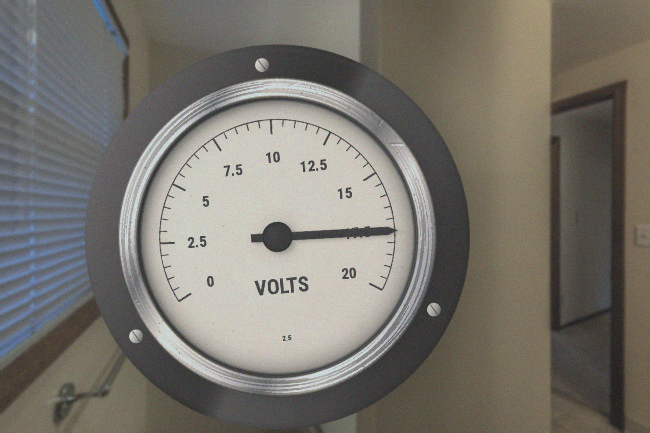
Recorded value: {"value": 17.5, "unit": "V"}
